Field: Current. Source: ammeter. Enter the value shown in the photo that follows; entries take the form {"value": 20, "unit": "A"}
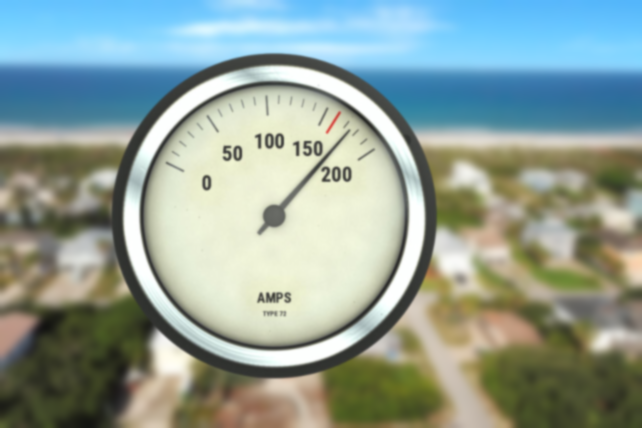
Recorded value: {"value": 175, "unit": "A"}
